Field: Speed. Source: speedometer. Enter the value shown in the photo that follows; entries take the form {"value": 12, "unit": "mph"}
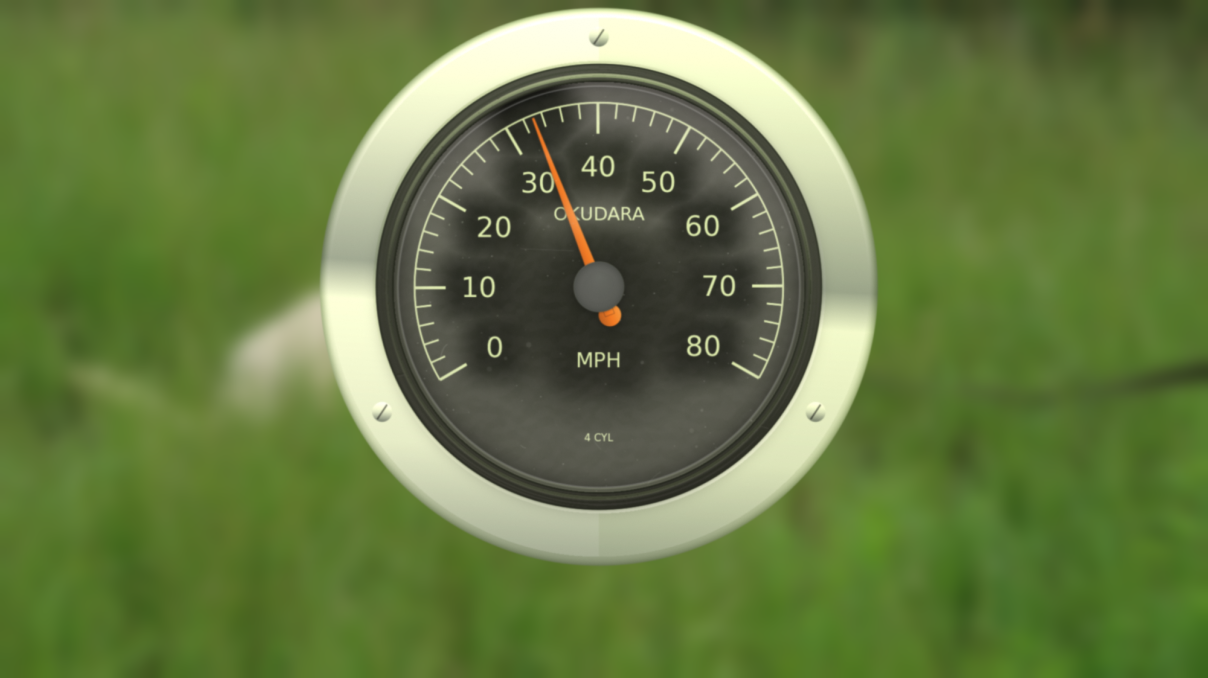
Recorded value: {"value": 33, "unit": "mph"}
